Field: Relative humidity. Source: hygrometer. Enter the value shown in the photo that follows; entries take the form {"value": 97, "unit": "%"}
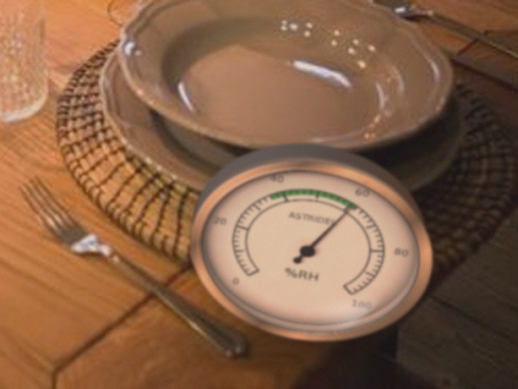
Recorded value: {"value": 60, "unit": "%"}
